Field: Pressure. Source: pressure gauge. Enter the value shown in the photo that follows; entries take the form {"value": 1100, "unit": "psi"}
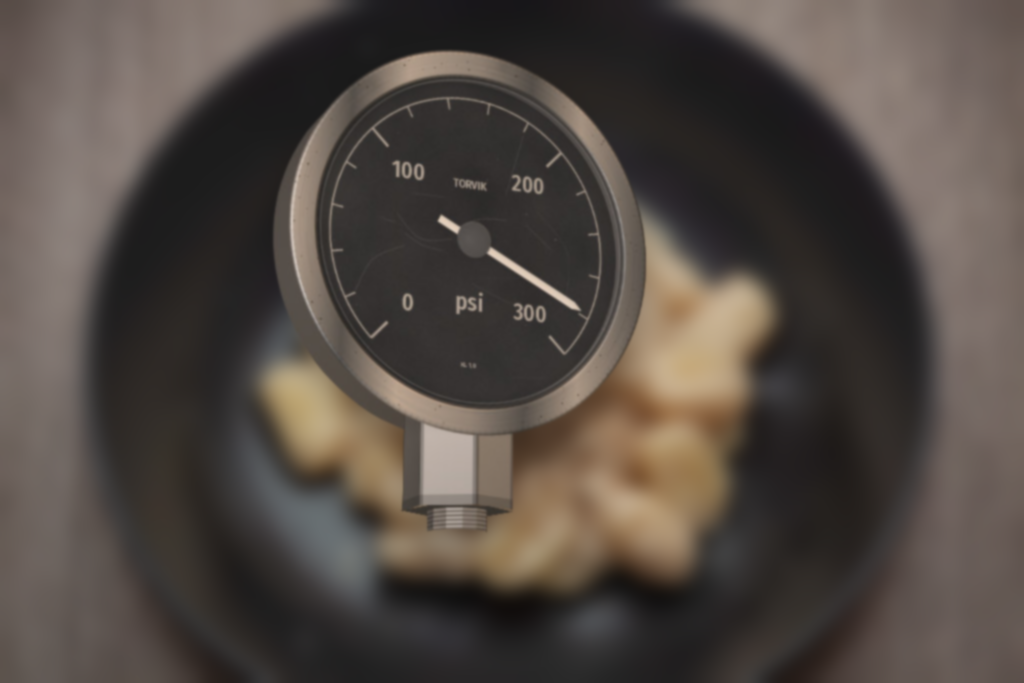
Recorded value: {"value": 280, "unit": "psi"}
